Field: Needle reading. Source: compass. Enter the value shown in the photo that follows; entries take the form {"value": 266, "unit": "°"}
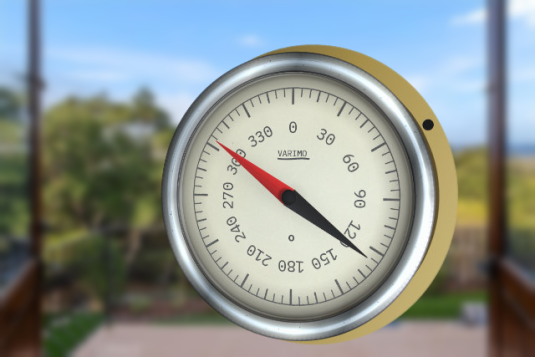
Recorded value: {"value": 305, "unit": "°"}
